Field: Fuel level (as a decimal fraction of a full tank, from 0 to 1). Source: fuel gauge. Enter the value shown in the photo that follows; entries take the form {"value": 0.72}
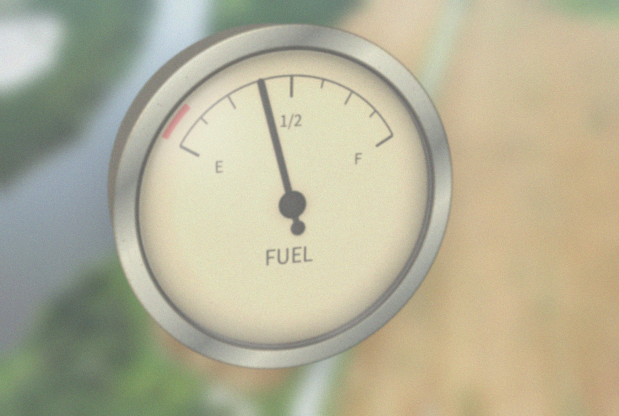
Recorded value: {"value": 0.375}
